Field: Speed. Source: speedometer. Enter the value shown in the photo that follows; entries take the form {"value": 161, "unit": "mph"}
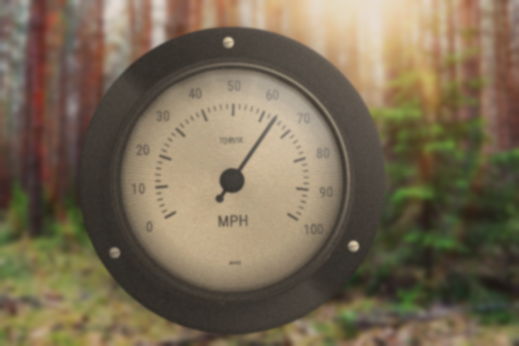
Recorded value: {"value": 64, "unit": "mph"}
